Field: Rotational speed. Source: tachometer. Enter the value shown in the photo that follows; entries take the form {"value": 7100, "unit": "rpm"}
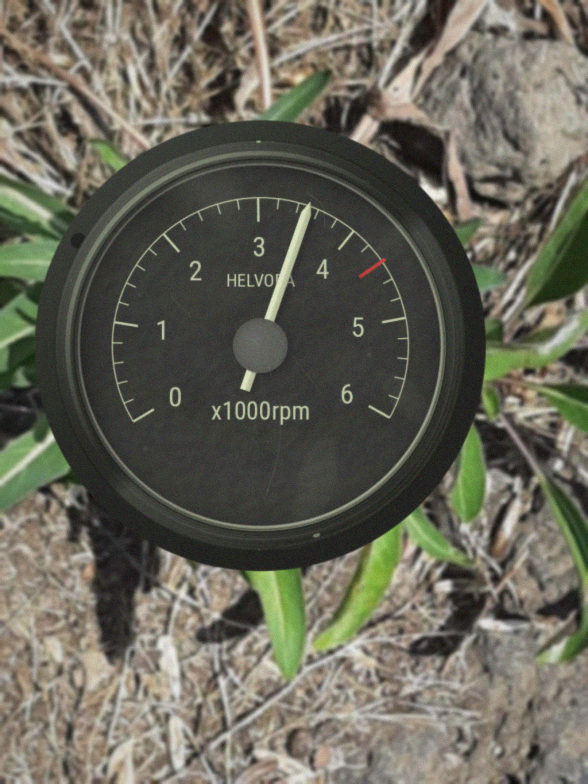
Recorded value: {"value": 3500, "unit": "rpm"}
